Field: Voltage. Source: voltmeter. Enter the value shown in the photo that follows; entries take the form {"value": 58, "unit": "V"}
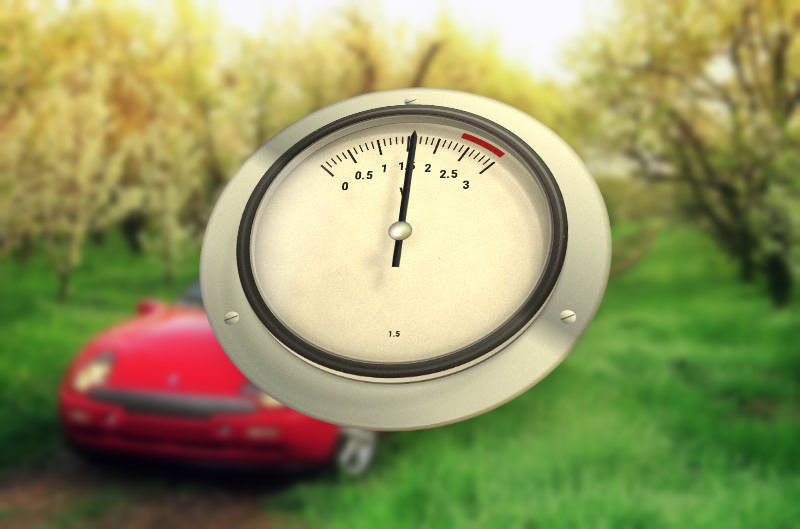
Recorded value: {"value": 1.6, "unit": "V"}
